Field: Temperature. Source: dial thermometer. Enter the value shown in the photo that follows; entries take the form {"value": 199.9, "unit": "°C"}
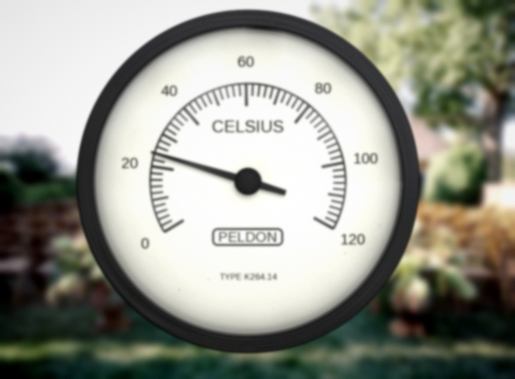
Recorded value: {"value": 24, "unit": "°C"}
